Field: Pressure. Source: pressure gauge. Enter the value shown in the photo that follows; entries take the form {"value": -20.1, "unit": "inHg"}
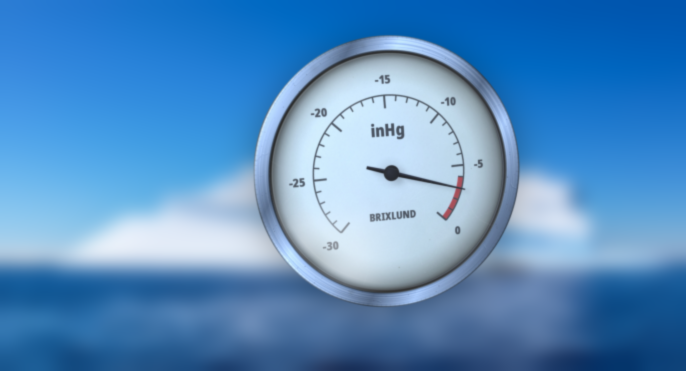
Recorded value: {"value": -3, "unit": "inHg"}
